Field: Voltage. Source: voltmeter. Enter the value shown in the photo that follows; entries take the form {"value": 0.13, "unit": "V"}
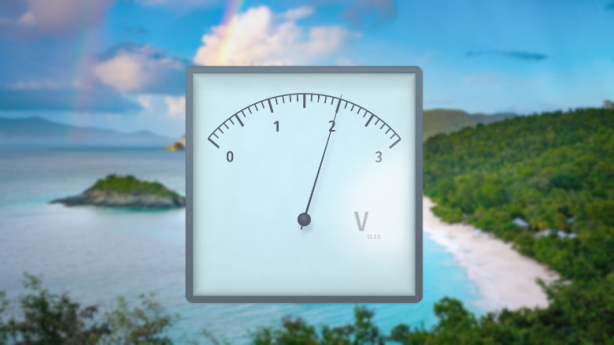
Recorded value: {"value": 2, "unit": "V"}
